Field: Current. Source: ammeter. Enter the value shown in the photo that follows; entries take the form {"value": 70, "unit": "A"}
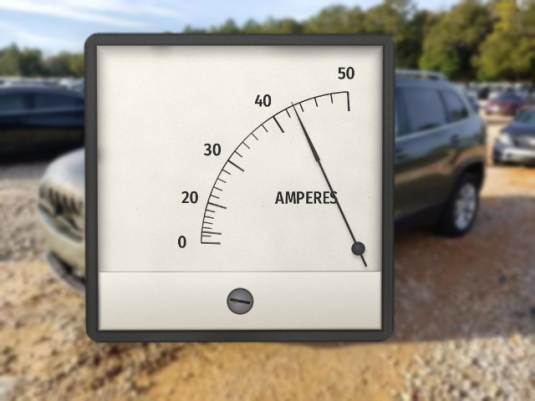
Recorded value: {"value": 43, "unit": "A"}
